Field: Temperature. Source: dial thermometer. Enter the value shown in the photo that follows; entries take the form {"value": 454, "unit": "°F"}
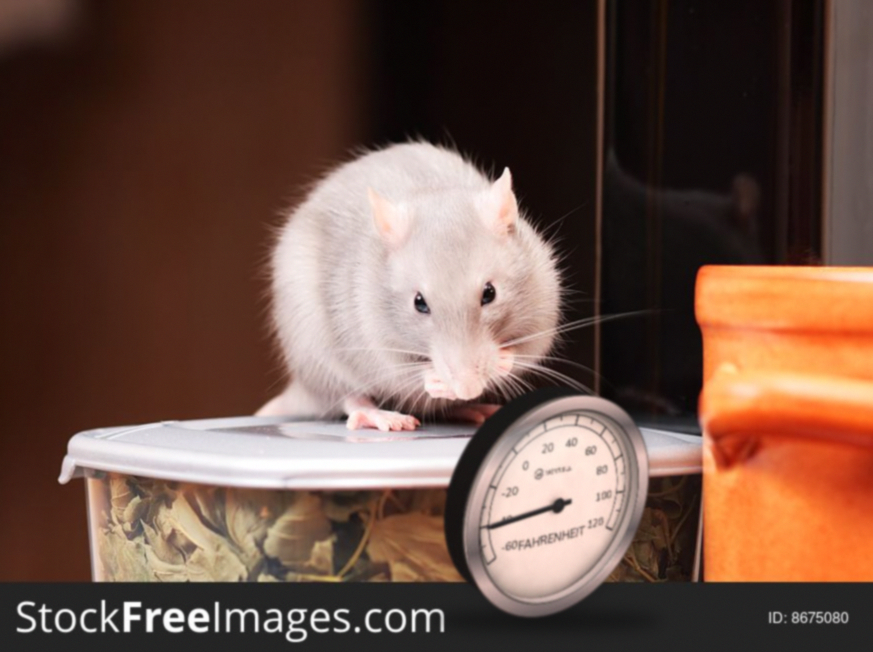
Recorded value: {"value": -40, "unit": "°F"}
